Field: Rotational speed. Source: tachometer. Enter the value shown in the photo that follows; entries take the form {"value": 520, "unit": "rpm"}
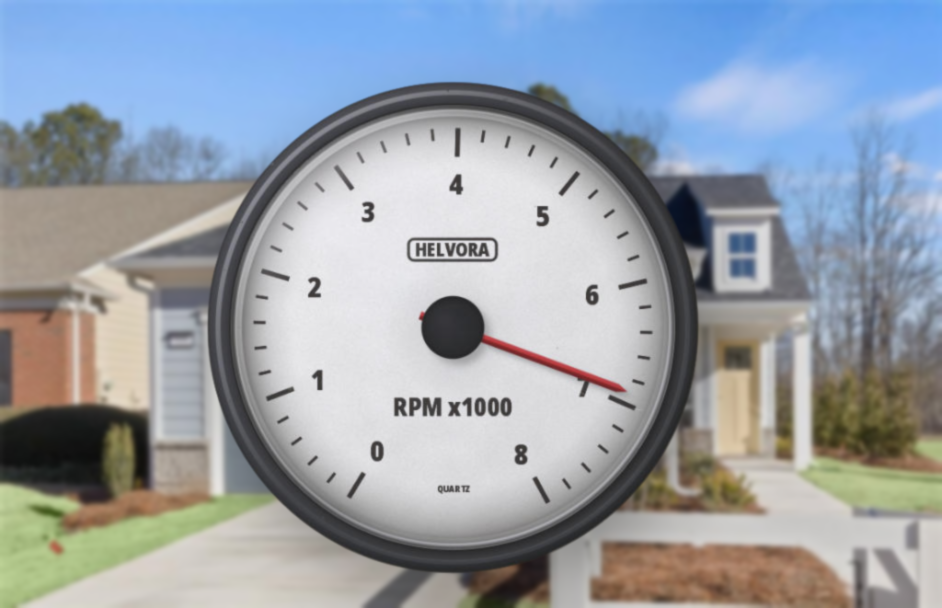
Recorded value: {"value": 6900, "unit": "rpm"}
